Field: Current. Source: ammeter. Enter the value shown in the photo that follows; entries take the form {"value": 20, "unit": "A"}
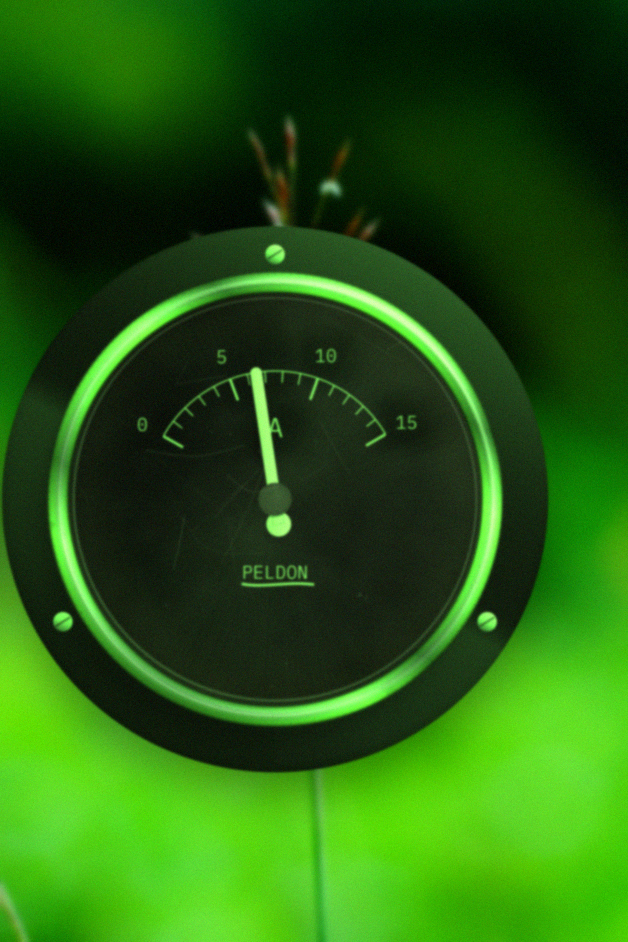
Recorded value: {"value": 6.5, "unit": "A"}
